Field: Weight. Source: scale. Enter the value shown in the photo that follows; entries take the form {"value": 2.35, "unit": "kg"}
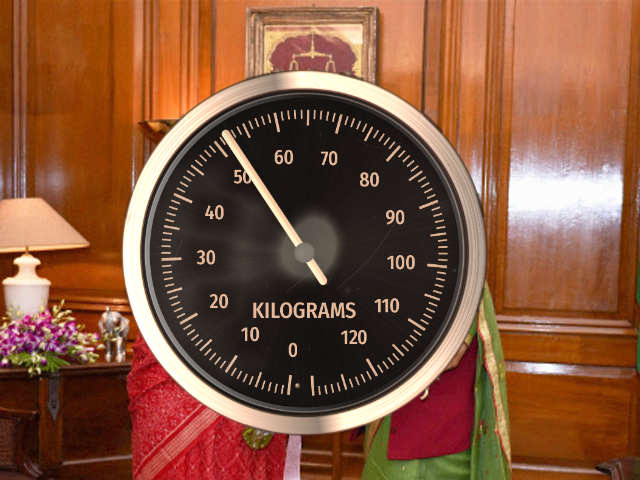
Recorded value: {"value": 52, "unit": "kg"}
